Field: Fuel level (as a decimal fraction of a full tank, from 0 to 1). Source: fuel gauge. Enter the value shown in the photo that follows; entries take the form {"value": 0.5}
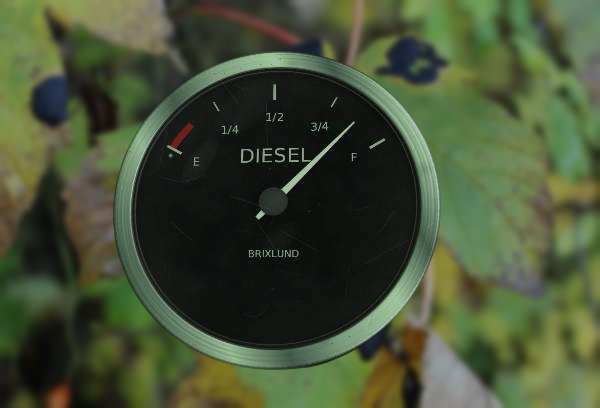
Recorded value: {"value": 0.875}
